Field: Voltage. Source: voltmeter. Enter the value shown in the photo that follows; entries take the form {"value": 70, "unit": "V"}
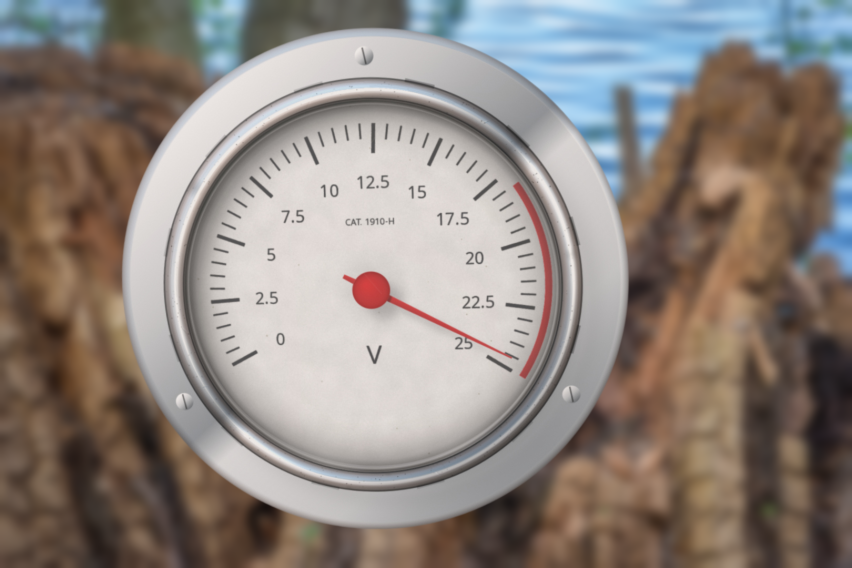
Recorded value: {"value": 24.5, "unit": "V"}
